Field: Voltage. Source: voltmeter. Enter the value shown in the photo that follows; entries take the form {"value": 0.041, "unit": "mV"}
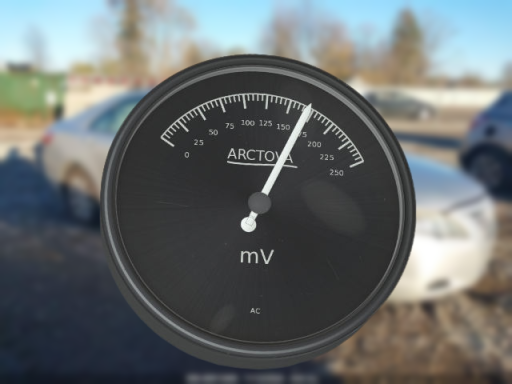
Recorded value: {"value": 170, "unit": "mV"}
